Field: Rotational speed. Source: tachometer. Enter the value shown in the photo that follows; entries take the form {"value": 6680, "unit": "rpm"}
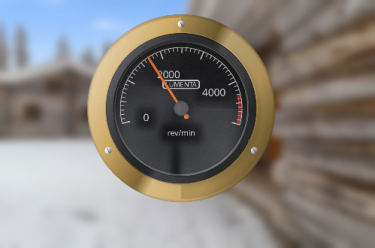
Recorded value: {"value": 1700, "unit": "rpm"}
